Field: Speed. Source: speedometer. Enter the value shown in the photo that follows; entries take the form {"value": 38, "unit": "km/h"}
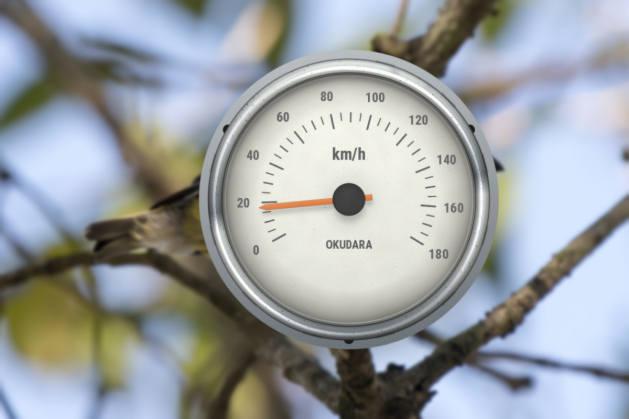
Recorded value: {"value": 17.5, "unit": "km/h"}
